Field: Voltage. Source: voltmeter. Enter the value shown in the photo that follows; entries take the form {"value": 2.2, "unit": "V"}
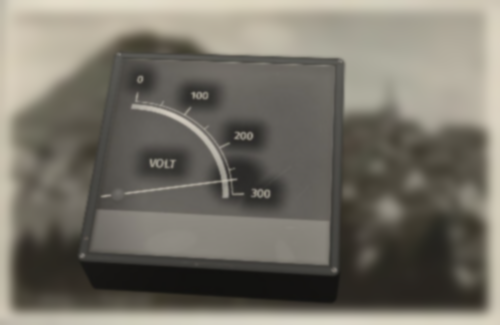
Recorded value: {"value": 275, "unit": "V"}
